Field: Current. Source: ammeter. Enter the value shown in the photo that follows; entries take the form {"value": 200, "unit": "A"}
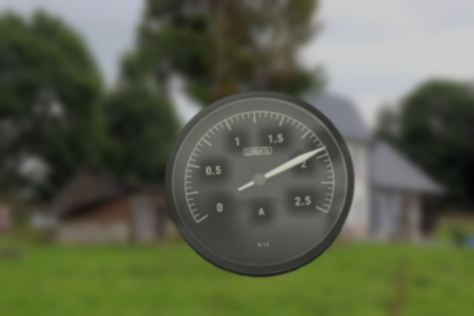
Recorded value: {"value": 1.95, "unit": "A"}
